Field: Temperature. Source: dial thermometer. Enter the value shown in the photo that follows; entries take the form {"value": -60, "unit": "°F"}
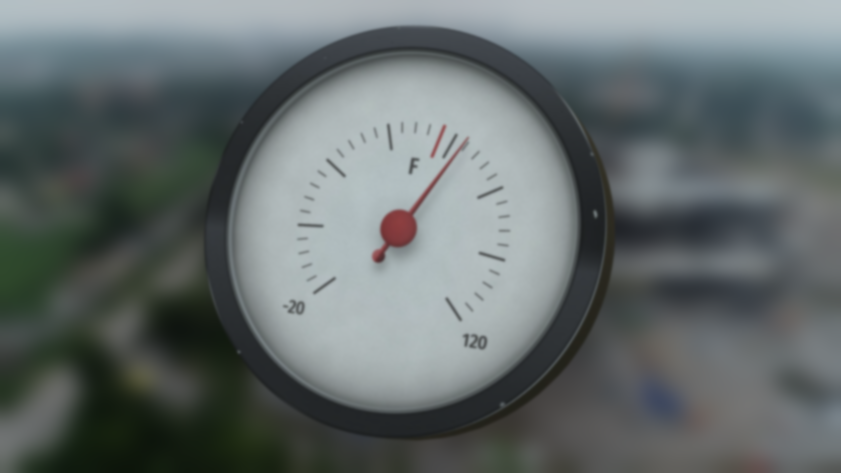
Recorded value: {"value": 64, "unit": "°F"}
